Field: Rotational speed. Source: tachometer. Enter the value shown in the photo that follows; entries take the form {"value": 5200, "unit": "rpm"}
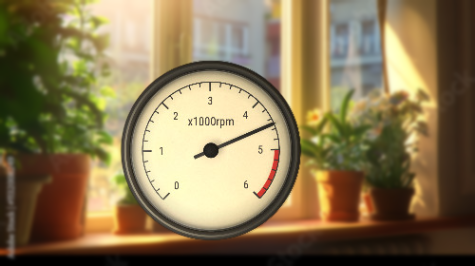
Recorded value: {"value": 4500, "unit": "rpm"}
